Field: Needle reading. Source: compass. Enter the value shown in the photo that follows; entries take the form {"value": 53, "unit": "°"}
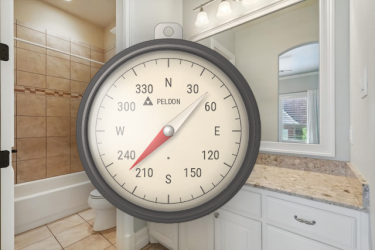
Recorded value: {"value": 225, "unit": "°"}
